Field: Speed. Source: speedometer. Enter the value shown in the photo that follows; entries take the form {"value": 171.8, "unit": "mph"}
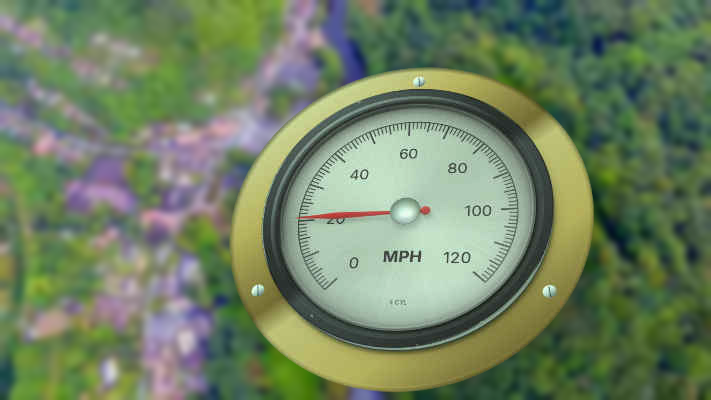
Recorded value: {"value": 20, "unit": "mph"}
